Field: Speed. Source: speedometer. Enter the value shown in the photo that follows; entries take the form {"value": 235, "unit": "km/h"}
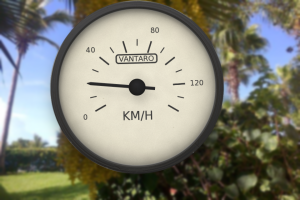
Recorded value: {"value": 20, "unit": "km/h"}
